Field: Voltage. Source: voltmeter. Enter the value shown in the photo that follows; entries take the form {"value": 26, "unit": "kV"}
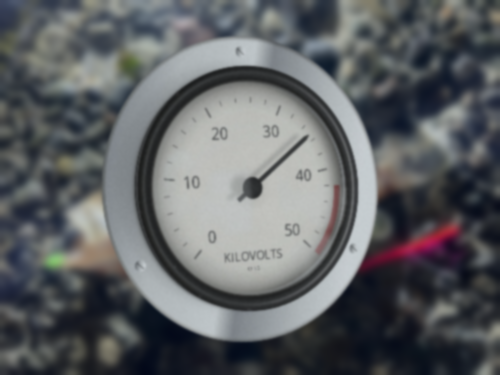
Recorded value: {"value": 35, "unit": "kV"}
